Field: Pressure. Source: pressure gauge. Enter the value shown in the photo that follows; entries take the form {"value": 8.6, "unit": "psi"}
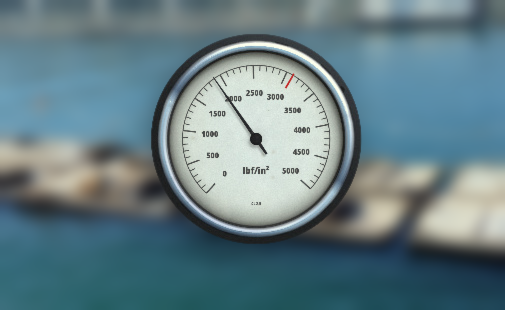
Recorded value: {"value": 1900, "unit": "psi"}
